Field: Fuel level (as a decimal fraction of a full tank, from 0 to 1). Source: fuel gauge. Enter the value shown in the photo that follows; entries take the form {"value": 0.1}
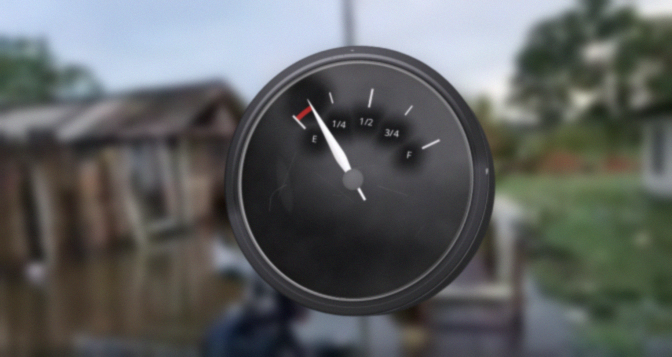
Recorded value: {"value": 0.125}
